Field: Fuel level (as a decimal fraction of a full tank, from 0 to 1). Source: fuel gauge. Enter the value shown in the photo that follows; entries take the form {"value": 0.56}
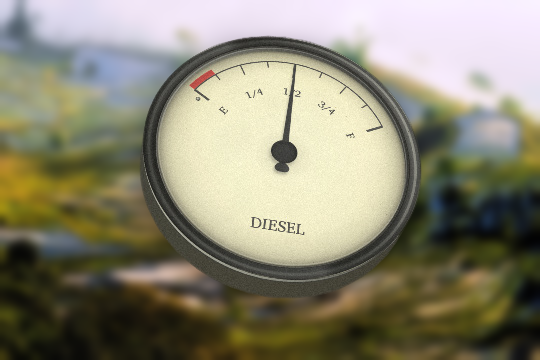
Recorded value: {"value": 0.5}
